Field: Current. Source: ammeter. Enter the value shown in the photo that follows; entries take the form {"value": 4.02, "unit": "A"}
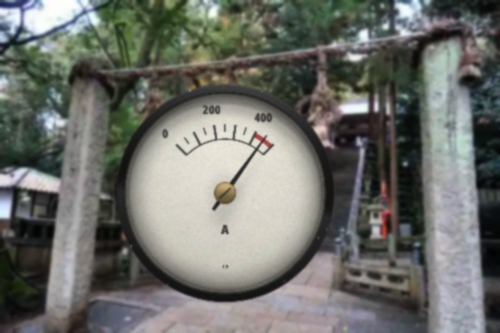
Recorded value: {"value": 450, "unit": "A"}
